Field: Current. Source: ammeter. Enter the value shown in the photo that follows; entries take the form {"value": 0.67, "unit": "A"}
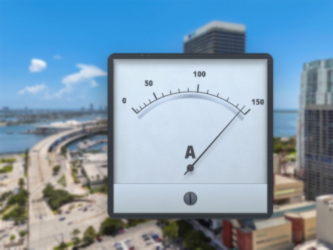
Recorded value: {"value": 145, "unit": "A"}
